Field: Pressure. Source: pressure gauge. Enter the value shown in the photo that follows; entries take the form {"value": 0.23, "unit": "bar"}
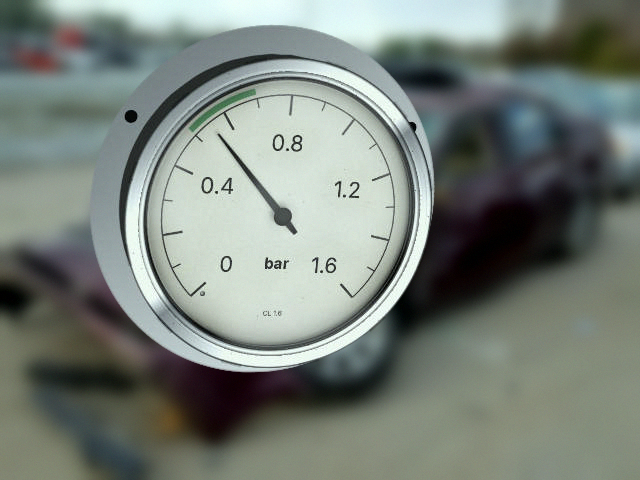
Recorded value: {"value": 0.55, "unit": "bar"}
